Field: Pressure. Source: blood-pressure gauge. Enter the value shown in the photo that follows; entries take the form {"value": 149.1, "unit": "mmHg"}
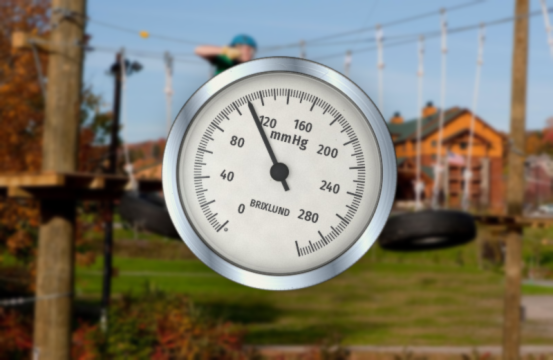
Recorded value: {"value": 110, "unit": "mmHg"}
